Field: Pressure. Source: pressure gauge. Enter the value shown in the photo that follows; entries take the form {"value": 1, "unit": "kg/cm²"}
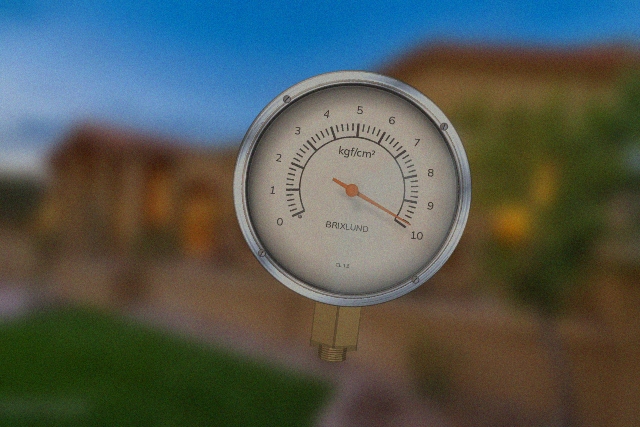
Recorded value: {"value": 9.8, "unit": "kg/cm²"}
